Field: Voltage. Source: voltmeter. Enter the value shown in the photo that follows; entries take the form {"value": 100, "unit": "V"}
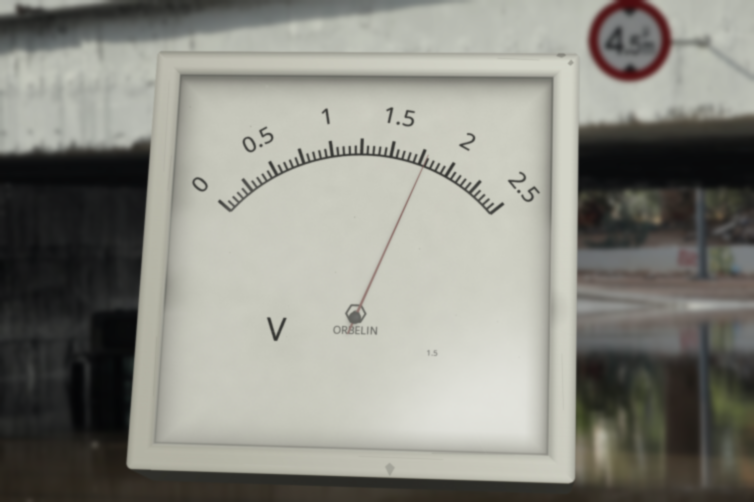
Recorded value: {"value": 1.8, "unit": "V"}
